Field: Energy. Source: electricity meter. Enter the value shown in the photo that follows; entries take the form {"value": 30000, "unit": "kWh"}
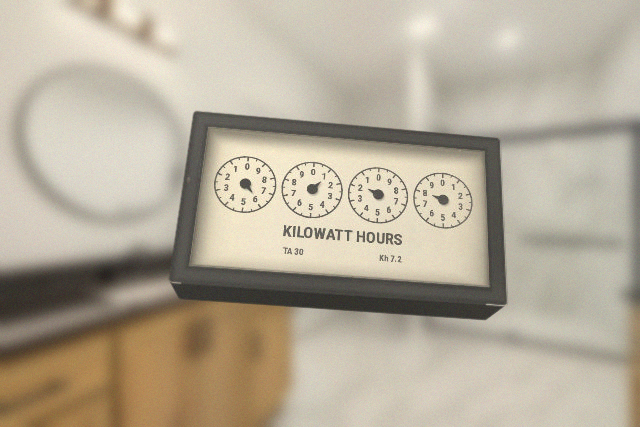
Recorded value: {"value": 6118, "unit": "kWh"}
